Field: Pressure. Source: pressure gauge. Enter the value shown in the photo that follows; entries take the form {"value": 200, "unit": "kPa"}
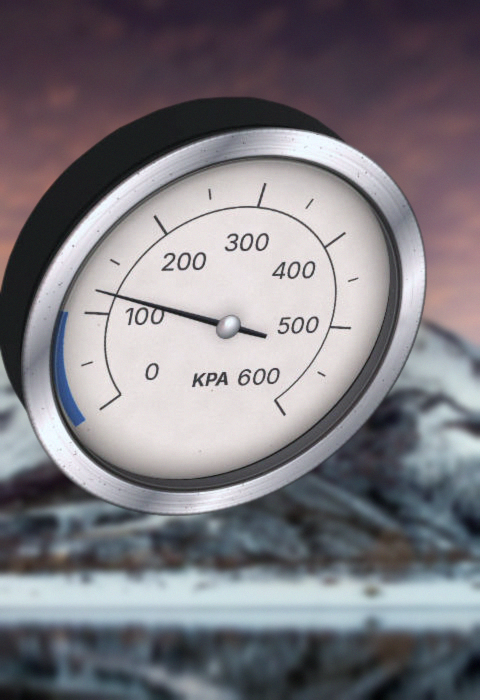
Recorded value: {"value": 125, "unit": "kPa"}
